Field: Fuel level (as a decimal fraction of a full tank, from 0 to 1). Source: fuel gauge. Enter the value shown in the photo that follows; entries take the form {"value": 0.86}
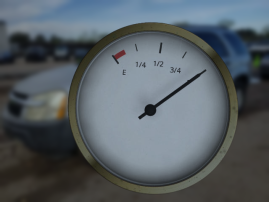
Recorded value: {"value": 1}
